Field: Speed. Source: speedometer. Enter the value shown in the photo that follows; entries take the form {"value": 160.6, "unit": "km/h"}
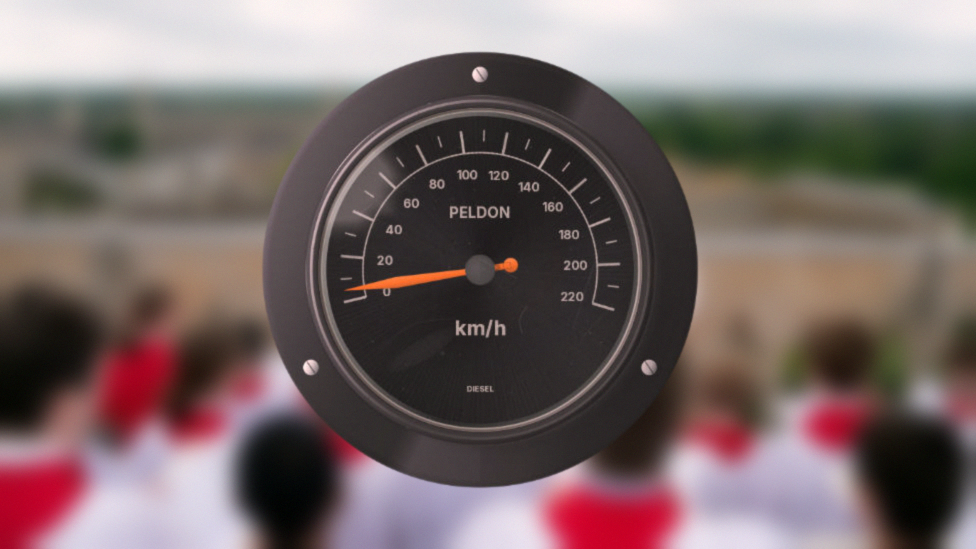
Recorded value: {"value": 5, "unit": "km/h"}
